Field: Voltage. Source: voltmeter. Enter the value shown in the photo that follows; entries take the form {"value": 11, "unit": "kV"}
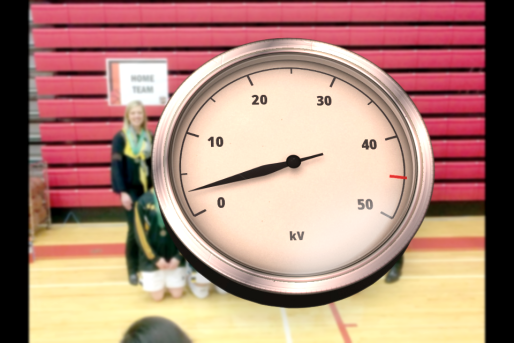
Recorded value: {"value": 2.5, "unit": "kV"}
